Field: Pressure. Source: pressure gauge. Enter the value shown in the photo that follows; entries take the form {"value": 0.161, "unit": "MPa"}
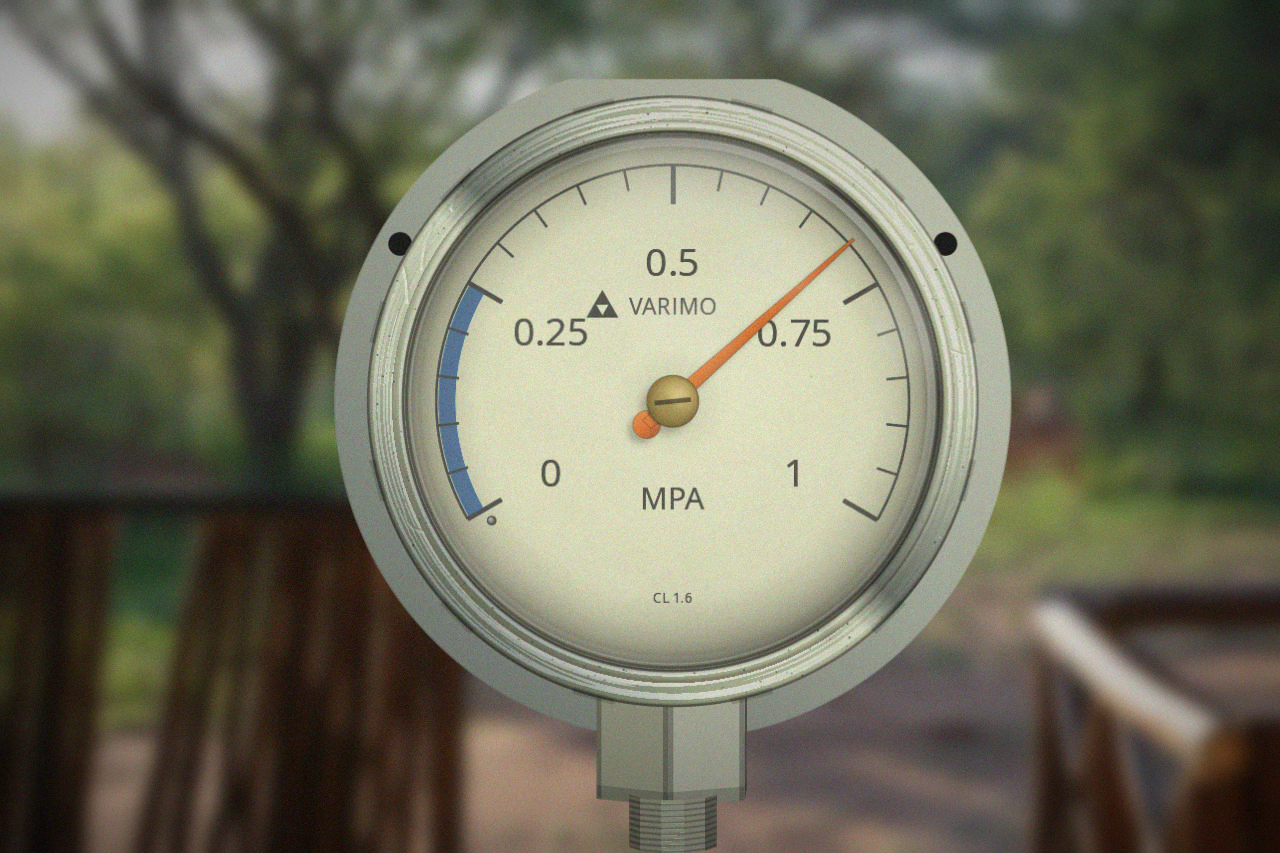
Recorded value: {"value": 0.7, "unit": "MPa"}
